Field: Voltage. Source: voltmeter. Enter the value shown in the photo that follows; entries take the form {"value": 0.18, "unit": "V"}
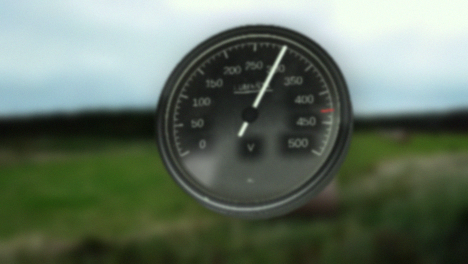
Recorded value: {"value": 300, "unit": "V"}
